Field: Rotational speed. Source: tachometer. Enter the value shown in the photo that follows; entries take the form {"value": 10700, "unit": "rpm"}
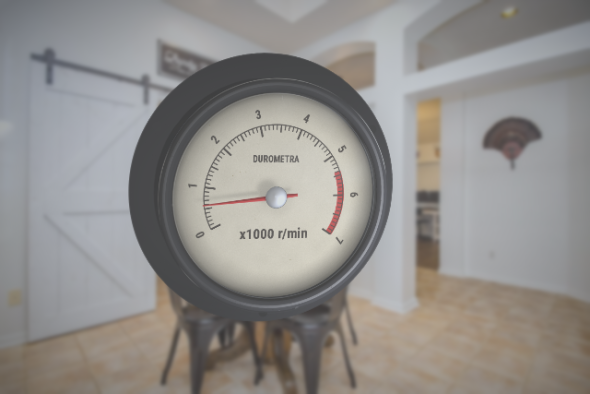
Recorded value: {"value": 600, "unit": "rpm"}
